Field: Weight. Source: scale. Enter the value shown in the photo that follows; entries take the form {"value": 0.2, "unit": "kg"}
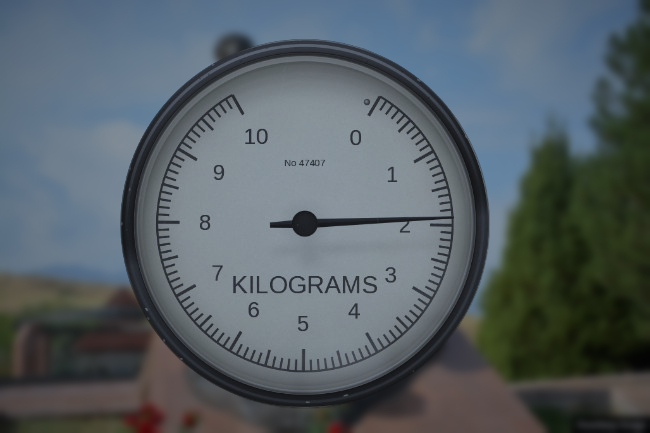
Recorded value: {"value": 1.9, "unit": "kg"}
